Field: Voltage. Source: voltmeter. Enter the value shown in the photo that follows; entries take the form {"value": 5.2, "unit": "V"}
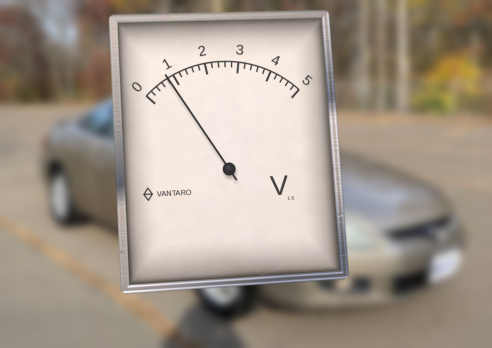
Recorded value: {"value": 0.8, "unit": "V"}
